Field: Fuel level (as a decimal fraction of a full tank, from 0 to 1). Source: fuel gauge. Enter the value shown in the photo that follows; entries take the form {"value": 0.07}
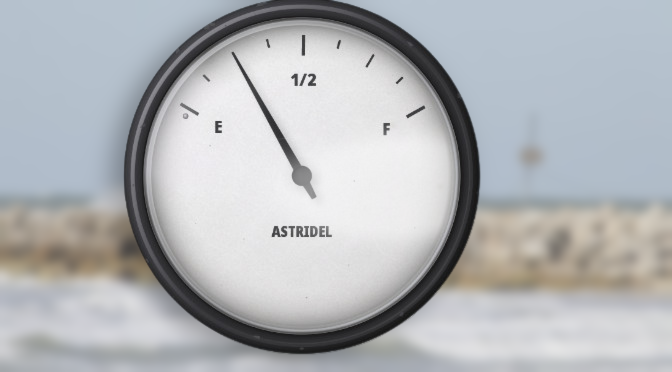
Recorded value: {"value": 0.25}
